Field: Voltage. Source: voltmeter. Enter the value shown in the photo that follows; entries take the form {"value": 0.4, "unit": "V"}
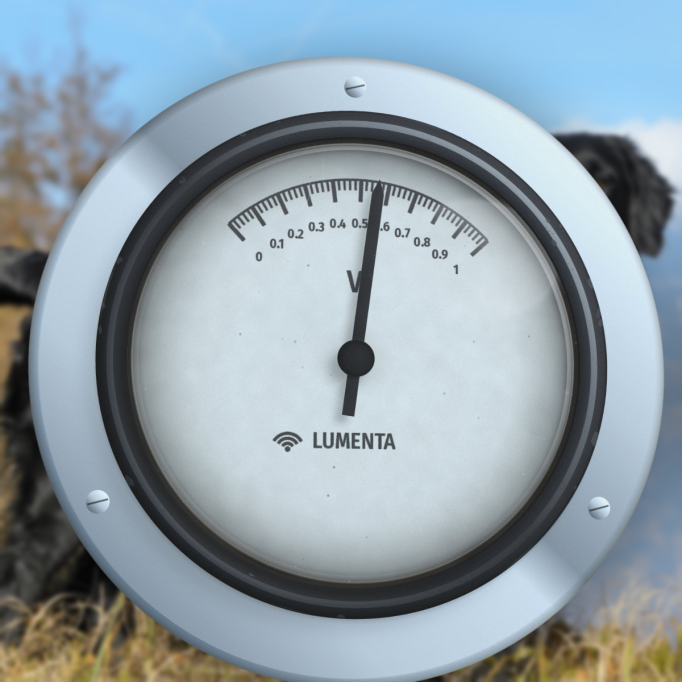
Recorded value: {"value": 0.56, "unit": "V"}
